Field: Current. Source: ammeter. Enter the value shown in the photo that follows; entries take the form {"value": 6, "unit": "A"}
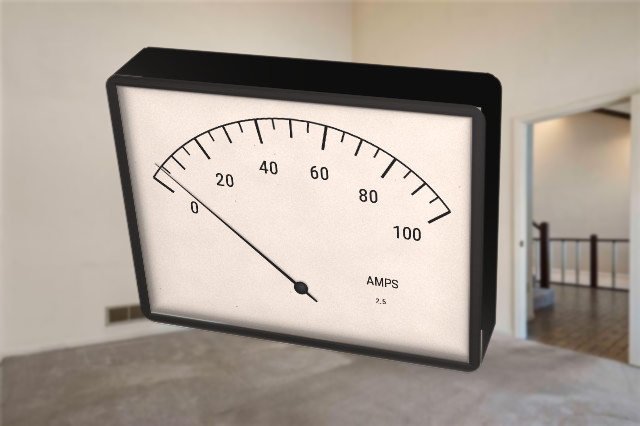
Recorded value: {"value": 5, "unit": "A"}
